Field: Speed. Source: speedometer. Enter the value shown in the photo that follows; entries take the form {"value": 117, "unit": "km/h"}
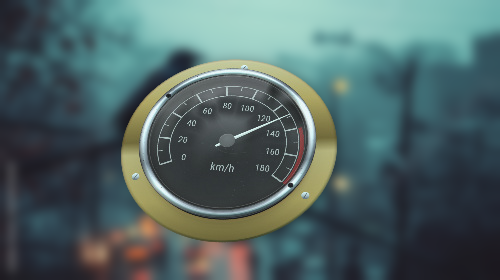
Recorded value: {"value": 130, "unit": "km/h"}
